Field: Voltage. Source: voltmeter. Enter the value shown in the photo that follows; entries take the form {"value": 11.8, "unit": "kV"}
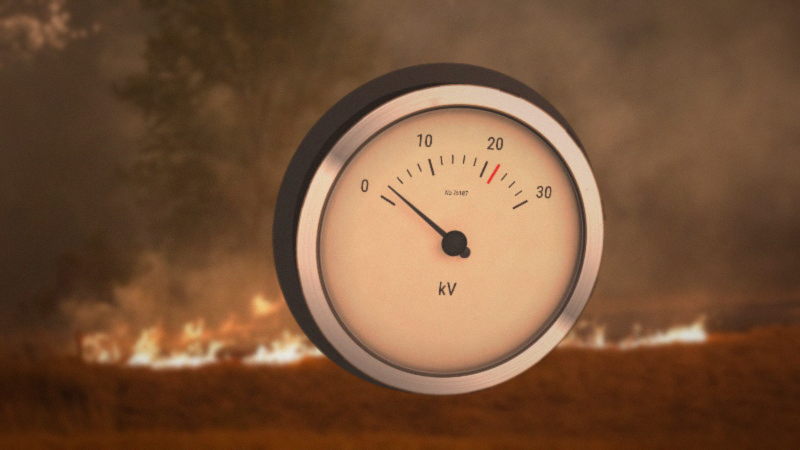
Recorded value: {"value": 2, "unit": "kV"}
